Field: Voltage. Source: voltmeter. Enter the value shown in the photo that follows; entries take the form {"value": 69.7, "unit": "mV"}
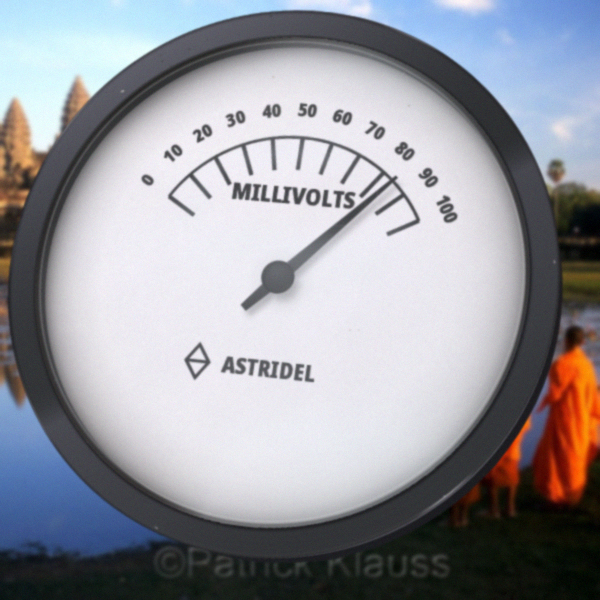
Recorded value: {"value": 85, "unit": "mV"}
